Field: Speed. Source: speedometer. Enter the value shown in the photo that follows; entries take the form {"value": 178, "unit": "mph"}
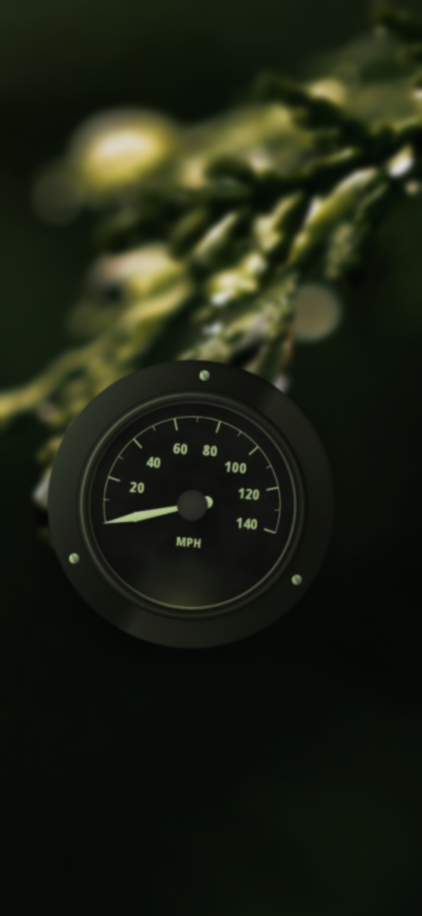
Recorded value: {"value": 0, "unit": "mph"}
